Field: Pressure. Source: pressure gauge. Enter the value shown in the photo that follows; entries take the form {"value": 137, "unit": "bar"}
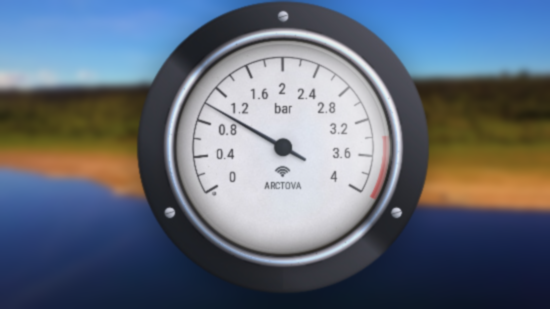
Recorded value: {"value": 1, "unit": "bar"}
